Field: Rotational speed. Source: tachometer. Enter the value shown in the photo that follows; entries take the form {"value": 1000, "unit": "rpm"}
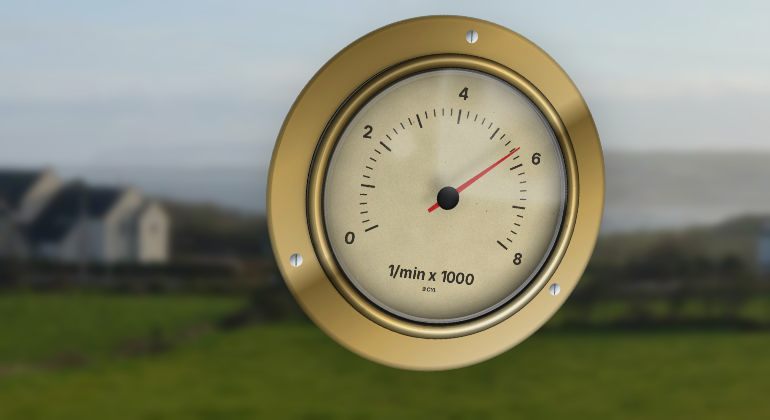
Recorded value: {"value": 5600, "unit": "rpm"}
